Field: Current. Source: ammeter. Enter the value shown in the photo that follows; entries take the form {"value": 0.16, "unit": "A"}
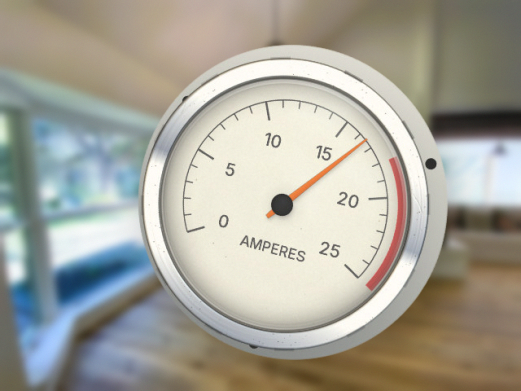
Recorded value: {"value": 16.5, "unit": "A"}
